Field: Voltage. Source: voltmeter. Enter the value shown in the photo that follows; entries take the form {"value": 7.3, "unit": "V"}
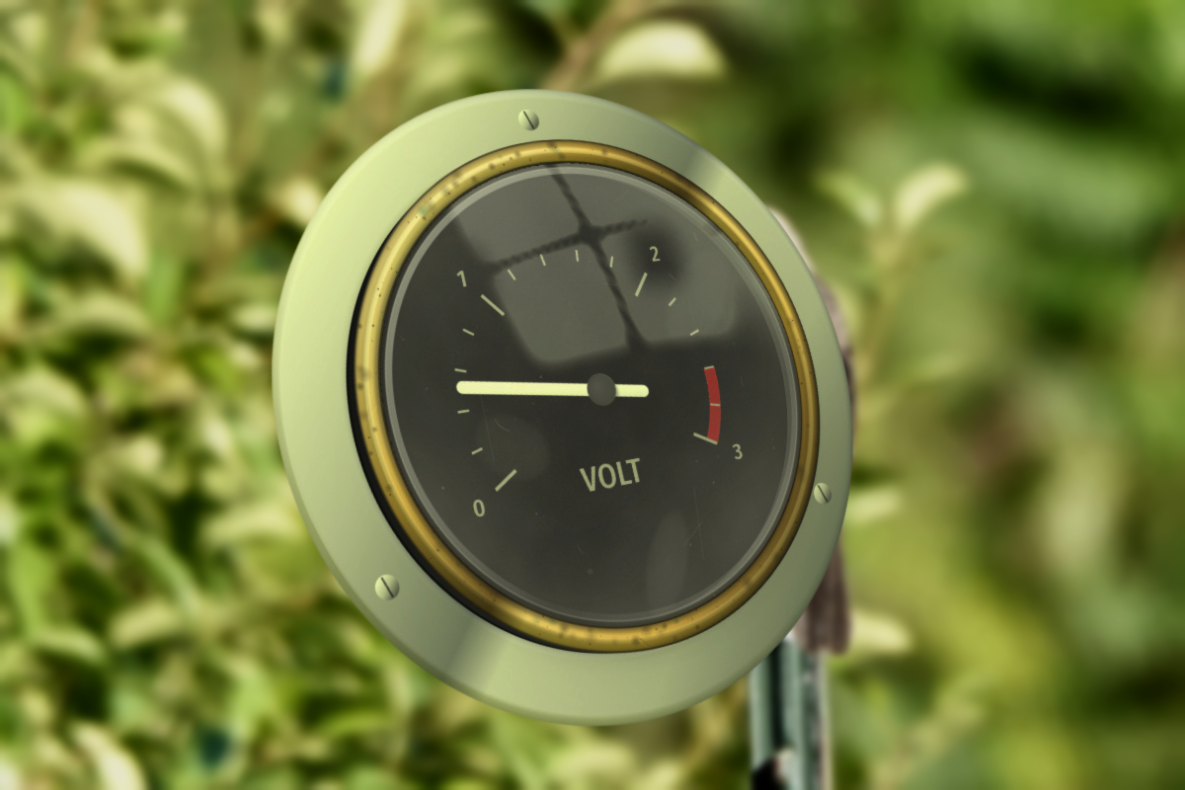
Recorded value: {"value": 0.5, "unit": "V"}
